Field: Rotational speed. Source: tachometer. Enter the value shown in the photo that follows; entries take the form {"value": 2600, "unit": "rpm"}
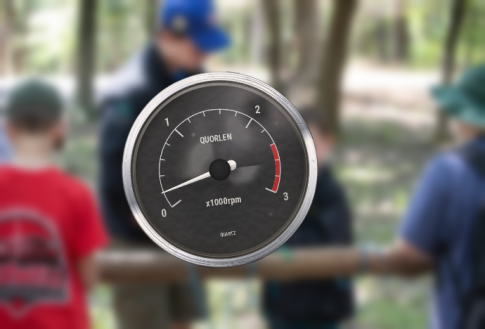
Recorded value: {"value": 200, "unit": "rpm"}
